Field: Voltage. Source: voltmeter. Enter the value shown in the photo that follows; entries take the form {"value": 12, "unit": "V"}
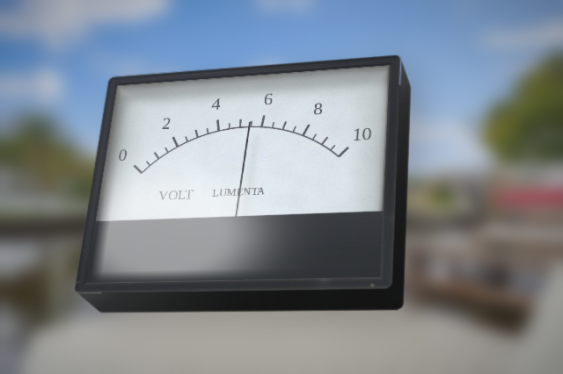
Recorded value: {"value": 5.5, "unit": "V"}
